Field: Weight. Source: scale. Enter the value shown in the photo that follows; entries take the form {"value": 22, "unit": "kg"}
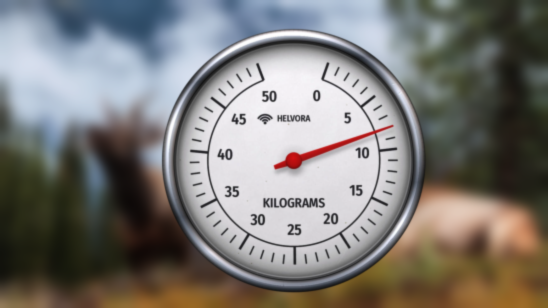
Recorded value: {"value": 8, "unit": "kg"}
